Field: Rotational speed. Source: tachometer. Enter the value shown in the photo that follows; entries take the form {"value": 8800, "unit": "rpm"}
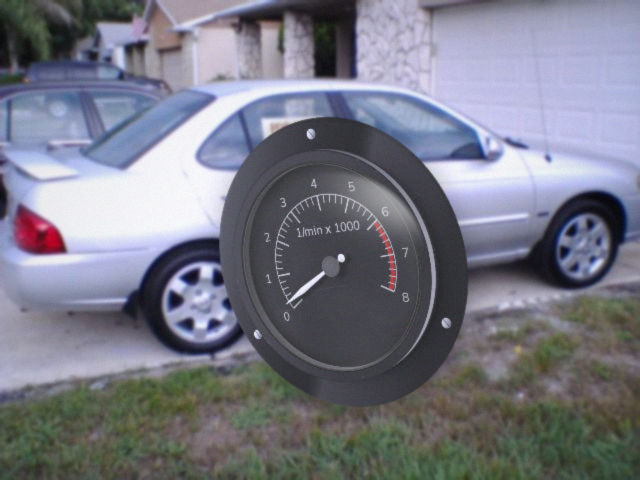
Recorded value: {"value": 200, "unit": "rpm"}
